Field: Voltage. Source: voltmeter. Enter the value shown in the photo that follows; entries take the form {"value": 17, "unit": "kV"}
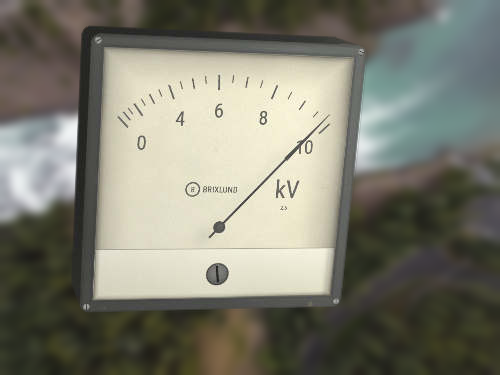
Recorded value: {"value": 9.75, "unit": "kV"}
